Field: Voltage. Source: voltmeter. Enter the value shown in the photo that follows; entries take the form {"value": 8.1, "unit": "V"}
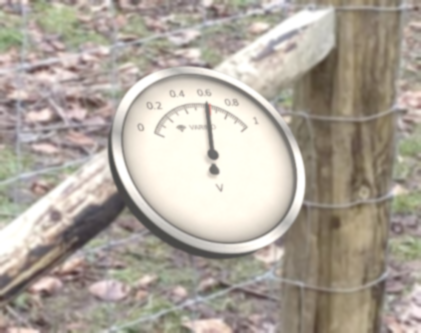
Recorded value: {"value": 0.6, "unit": "V"}
